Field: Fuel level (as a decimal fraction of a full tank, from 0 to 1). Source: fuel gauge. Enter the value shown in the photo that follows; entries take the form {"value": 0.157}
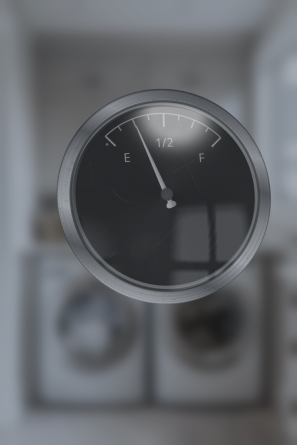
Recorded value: {"value": 0.25}
